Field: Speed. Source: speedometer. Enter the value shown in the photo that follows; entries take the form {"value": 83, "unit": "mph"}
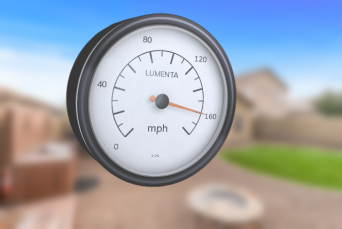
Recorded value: {"value": 160, "unit": "mph"}
